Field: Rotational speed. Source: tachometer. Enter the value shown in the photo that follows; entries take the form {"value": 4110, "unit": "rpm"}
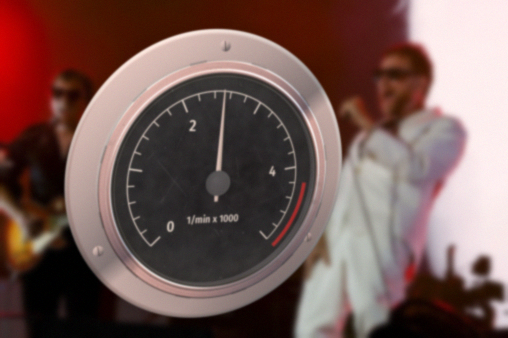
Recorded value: {"value": 2500, "unit": "rpm"}
